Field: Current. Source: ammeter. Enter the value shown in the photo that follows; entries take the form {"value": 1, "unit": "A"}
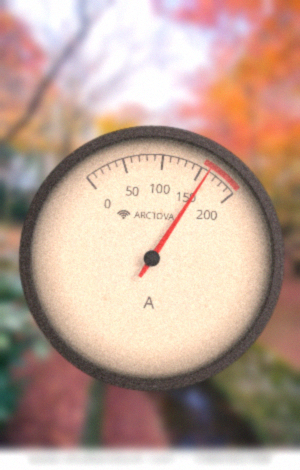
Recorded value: {"value": 160, "unit": "A"}
